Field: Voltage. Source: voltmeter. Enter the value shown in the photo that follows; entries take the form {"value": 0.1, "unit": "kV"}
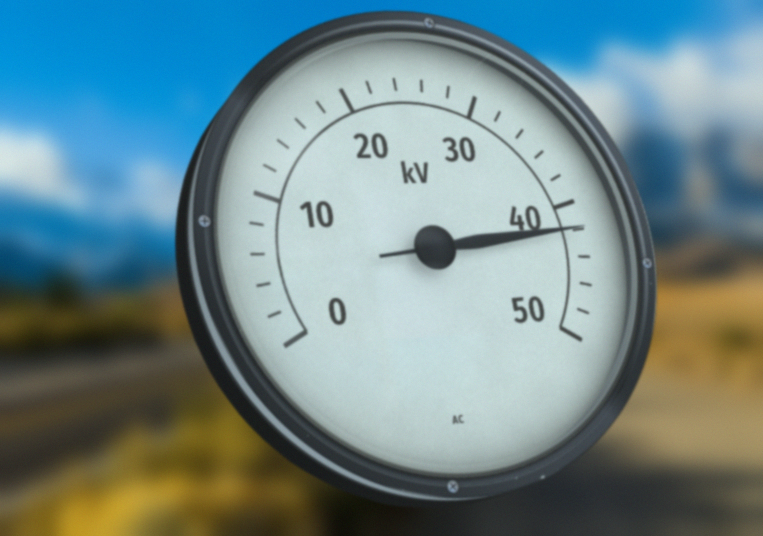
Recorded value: {"value": 42, "unit": "kV"}
